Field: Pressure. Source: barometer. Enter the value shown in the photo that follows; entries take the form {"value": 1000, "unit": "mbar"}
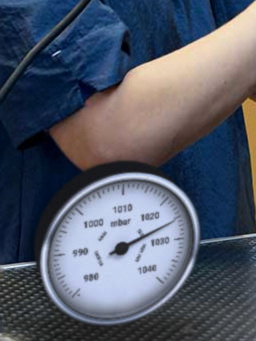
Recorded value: {"value": 1025, "unit": "mbar"}
